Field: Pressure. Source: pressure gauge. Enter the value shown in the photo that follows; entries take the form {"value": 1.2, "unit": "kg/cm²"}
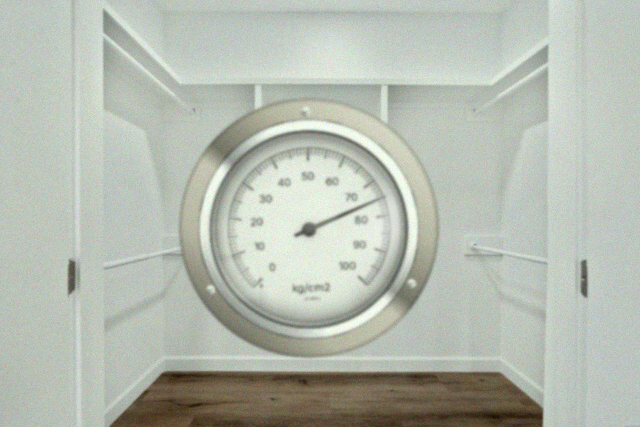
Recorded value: {"value": 75, "unit": "kg/cm²"}
